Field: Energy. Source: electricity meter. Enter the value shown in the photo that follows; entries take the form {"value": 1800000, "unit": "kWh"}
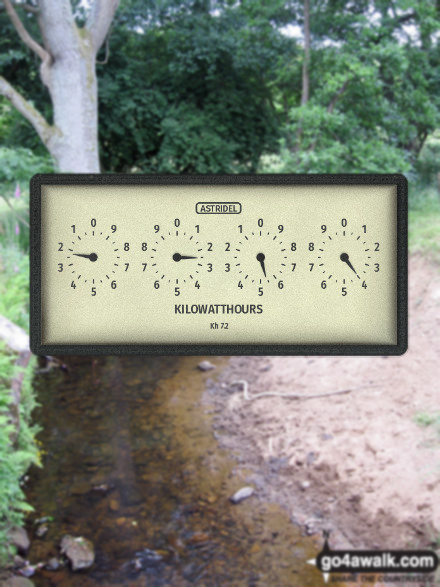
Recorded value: {"value": 2254, "unit": "kWh"}
